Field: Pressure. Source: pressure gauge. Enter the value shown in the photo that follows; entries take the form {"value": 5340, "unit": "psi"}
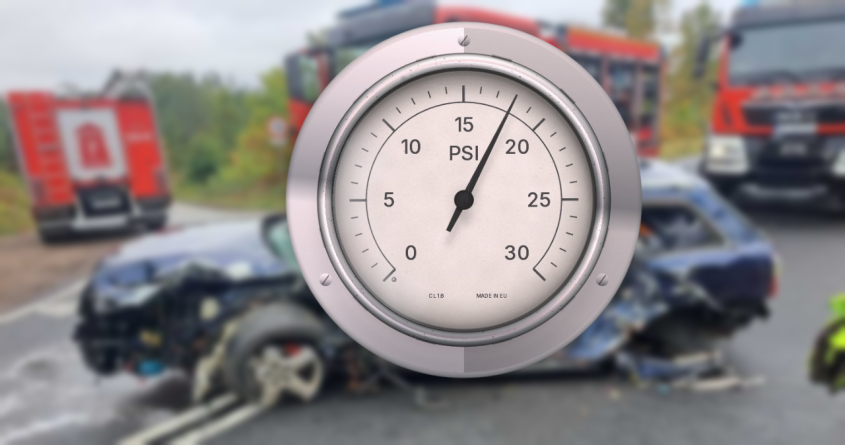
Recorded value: {"value": 18, "unit": "psi"}
